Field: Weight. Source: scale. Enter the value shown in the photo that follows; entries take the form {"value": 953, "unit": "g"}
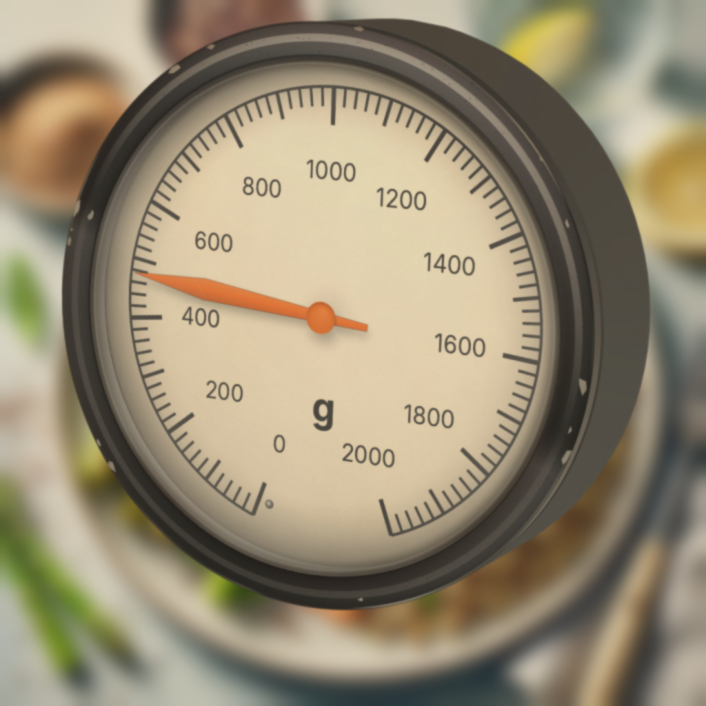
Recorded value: {"value": 480, "unit": "g"}
